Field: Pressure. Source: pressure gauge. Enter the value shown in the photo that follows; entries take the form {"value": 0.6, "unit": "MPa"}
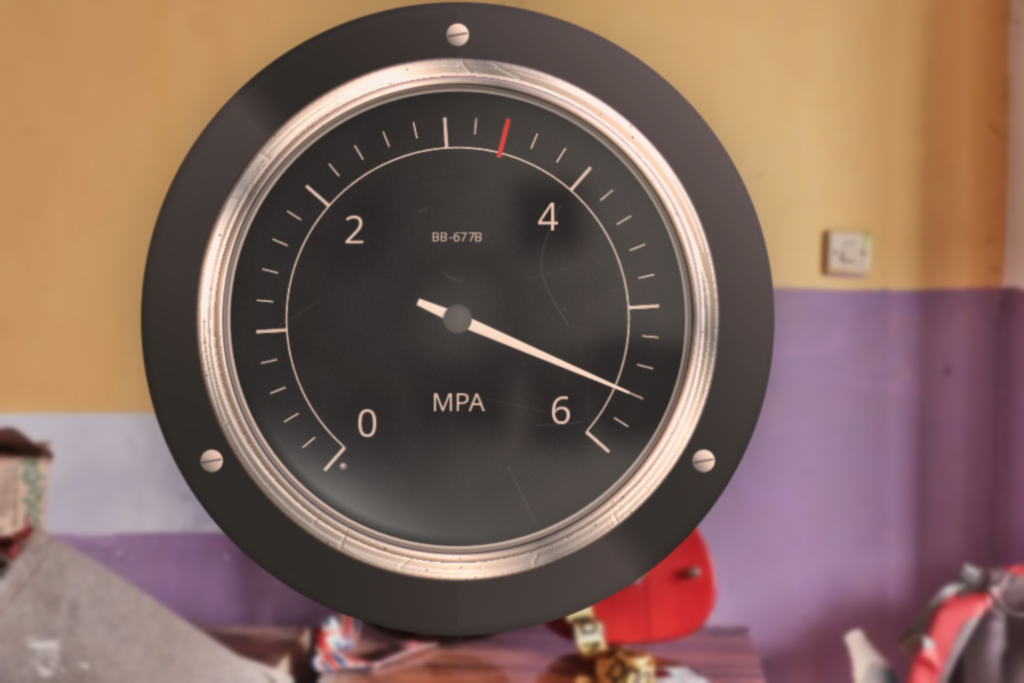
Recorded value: {"value": 5.6, "unit": "MPa"}
